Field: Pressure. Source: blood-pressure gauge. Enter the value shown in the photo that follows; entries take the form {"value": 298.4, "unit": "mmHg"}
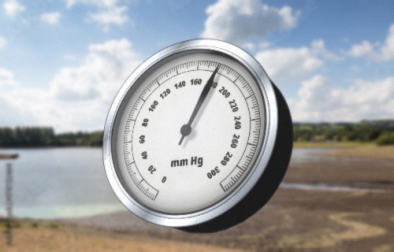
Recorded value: {"value": 180, "unit": "mmHg"}
